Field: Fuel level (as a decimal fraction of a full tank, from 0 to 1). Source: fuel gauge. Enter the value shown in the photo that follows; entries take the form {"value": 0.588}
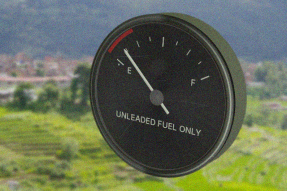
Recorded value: {"value": 0.125}
